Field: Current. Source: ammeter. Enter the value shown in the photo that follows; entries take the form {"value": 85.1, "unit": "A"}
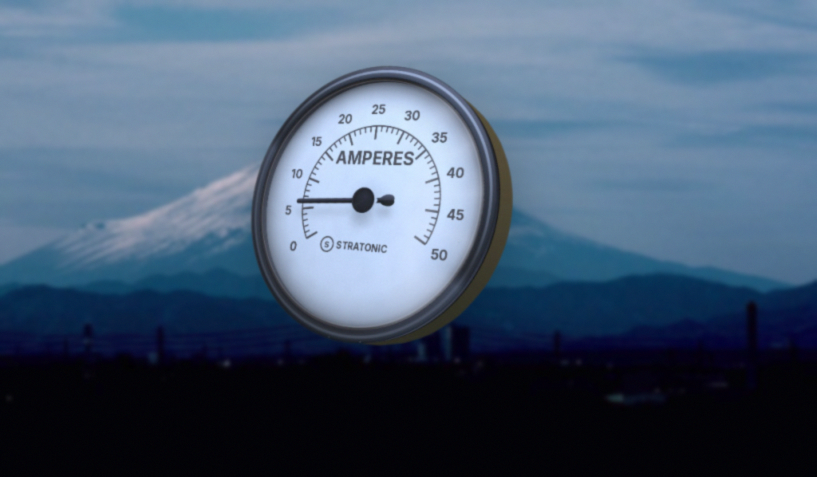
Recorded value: {"value": 6, "unit": "A"}
